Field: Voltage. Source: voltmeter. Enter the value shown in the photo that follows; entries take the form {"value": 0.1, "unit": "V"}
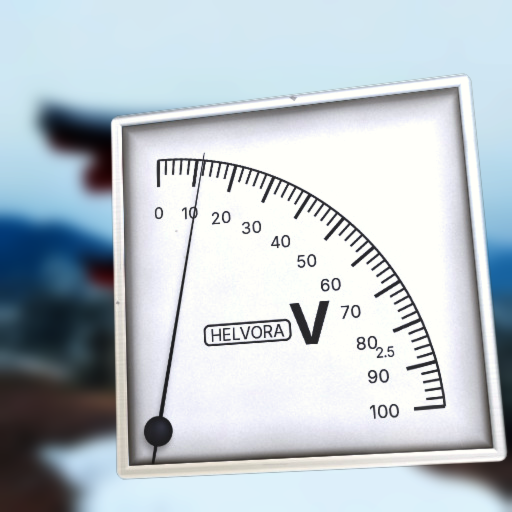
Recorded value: {"value": 12, "unit": "V"}
